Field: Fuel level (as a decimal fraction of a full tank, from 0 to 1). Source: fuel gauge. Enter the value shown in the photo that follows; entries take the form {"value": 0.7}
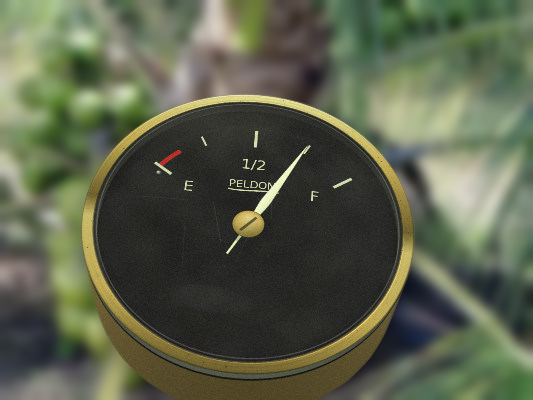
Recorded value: {"value": 0.75}
